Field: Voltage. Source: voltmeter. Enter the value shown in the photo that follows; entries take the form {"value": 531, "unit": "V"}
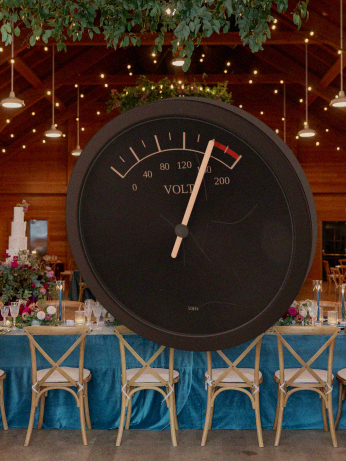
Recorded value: {"value": 160, "unit": "V"}
